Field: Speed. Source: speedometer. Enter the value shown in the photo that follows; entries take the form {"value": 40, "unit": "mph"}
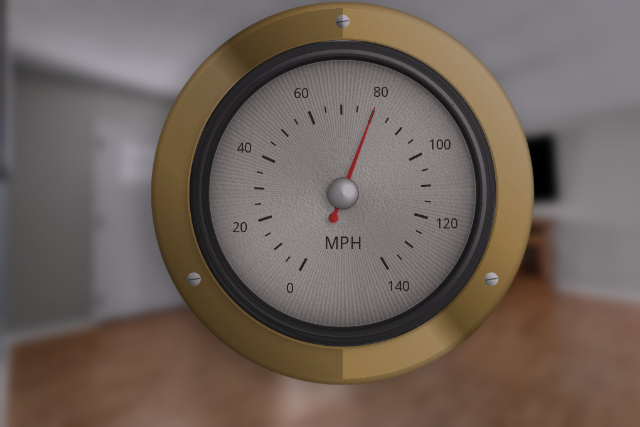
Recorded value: {"value": 80, "unit": "mph"}
